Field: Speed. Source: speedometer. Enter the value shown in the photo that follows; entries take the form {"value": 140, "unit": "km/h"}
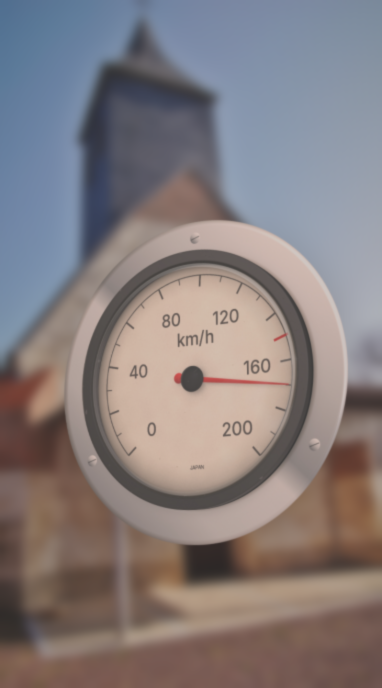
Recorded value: {"value": 170, "unit": "km/h"}
